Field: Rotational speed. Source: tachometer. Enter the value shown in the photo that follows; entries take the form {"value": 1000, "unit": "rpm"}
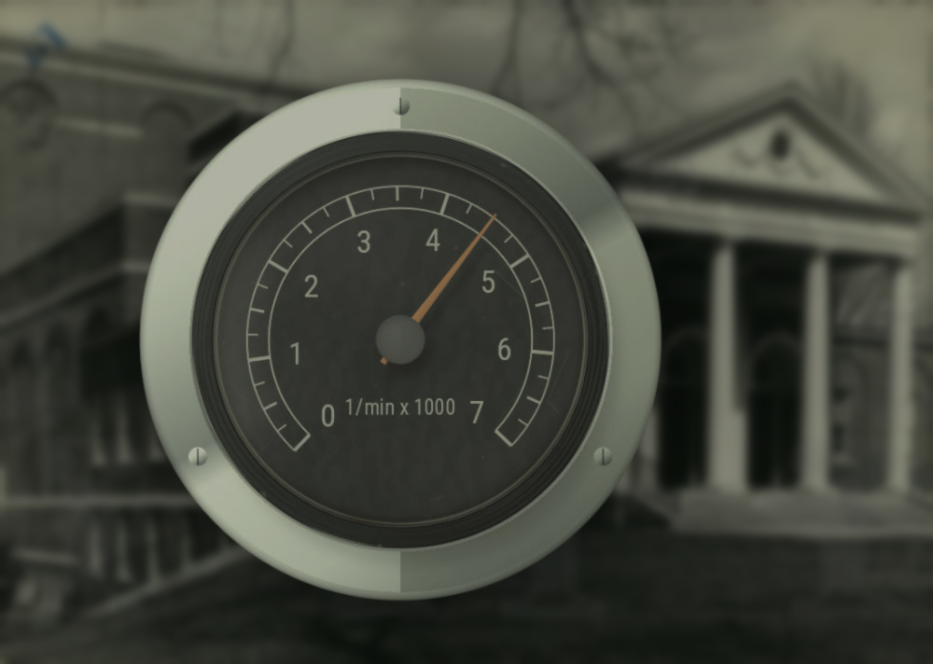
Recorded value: {"value": 4500, "unit": "rpm"}
